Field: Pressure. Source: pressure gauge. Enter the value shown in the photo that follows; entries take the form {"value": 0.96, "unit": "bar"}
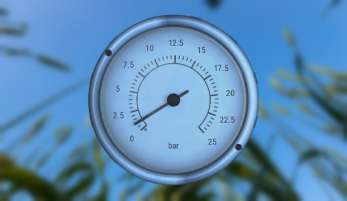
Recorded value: {"value": 1, "unit": "bar"}
